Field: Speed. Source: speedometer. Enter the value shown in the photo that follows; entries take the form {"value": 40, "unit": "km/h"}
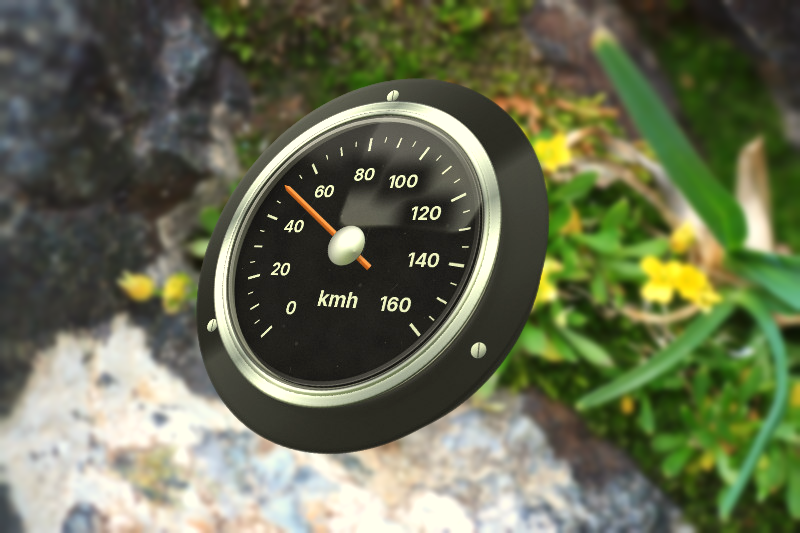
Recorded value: {"value": 50, "unit": "km/h"}
